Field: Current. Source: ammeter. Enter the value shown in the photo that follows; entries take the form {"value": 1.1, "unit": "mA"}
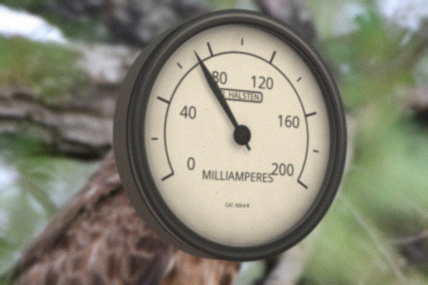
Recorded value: {"value": 70, "unit": "mA"}
